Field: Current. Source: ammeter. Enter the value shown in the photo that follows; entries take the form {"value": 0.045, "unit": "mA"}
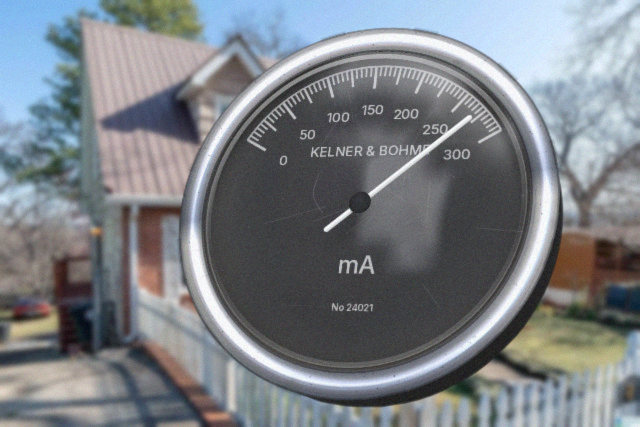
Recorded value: {"value": 275, "unit": "mA"}
